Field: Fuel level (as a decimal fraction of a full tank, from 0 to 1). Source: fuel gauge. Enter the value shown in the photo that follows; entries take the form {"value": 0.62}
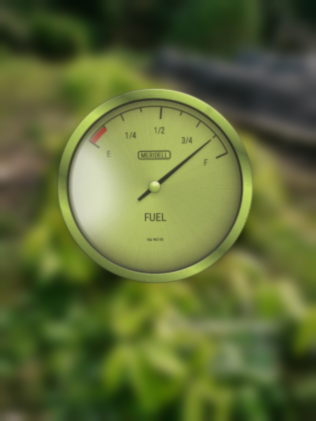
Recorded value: {"value": 0.875}
